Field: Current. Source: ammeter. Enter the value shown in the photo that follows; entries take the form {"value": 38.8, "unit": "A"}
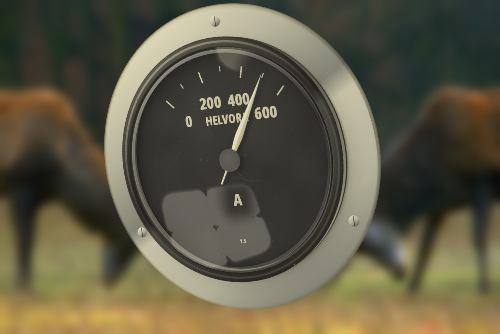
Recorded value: {"value": 500, "unit": "A"}
